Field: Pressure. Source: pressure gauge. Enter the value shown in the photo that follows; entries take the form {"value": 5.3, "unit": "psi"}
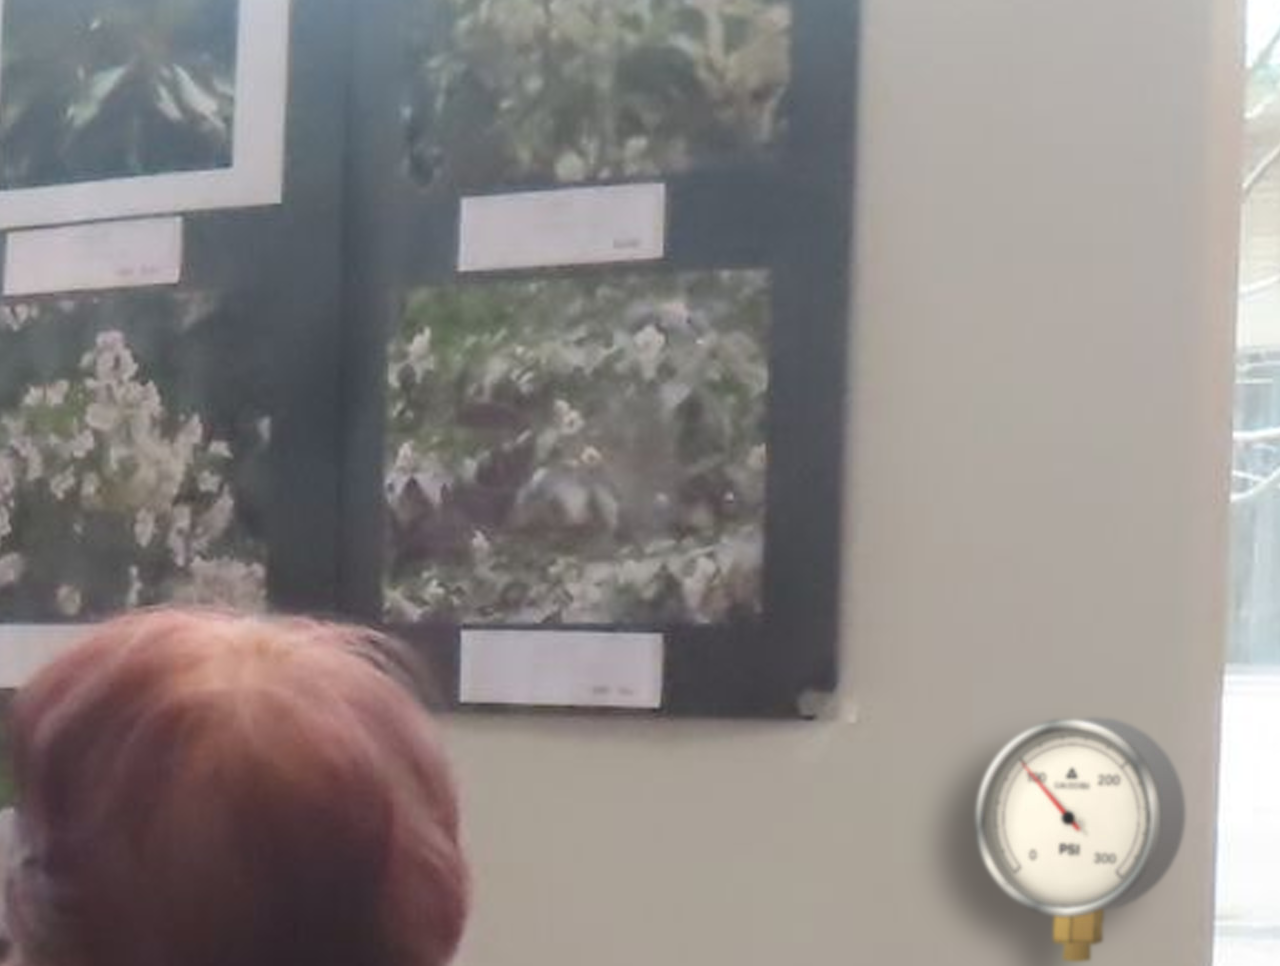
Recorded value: {"value": 100, "unit": "psi"}
